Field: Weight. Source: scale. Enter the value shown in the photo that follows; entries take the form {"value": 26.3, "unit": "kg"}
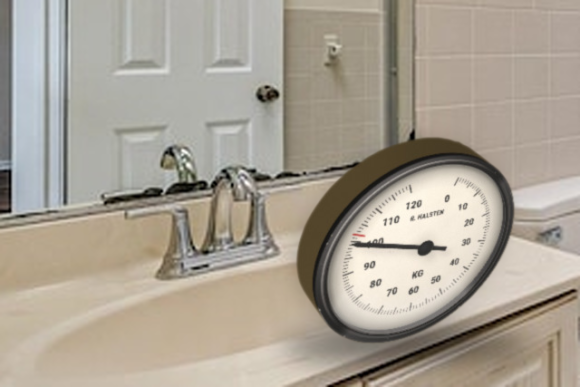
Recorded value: {"value": 100, "unit": "kg"}
